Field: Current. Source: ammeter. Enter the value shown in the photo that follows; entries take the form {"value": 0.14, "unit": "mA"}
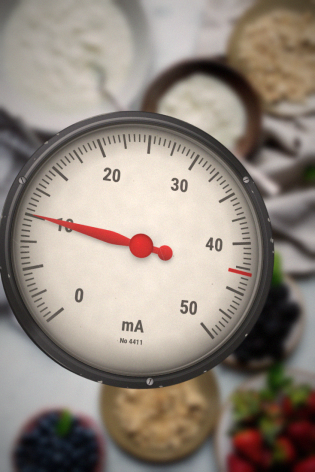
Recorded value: {"value": 10, "unit": "mA"}
